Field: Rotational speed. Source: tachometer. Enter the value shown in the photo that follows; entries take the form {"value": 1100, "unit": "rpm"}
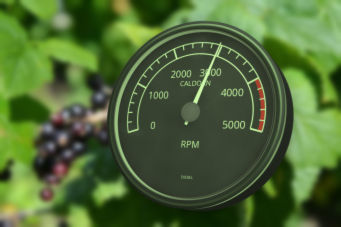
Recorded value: {"value": 3000, "unit": "rpm"}
